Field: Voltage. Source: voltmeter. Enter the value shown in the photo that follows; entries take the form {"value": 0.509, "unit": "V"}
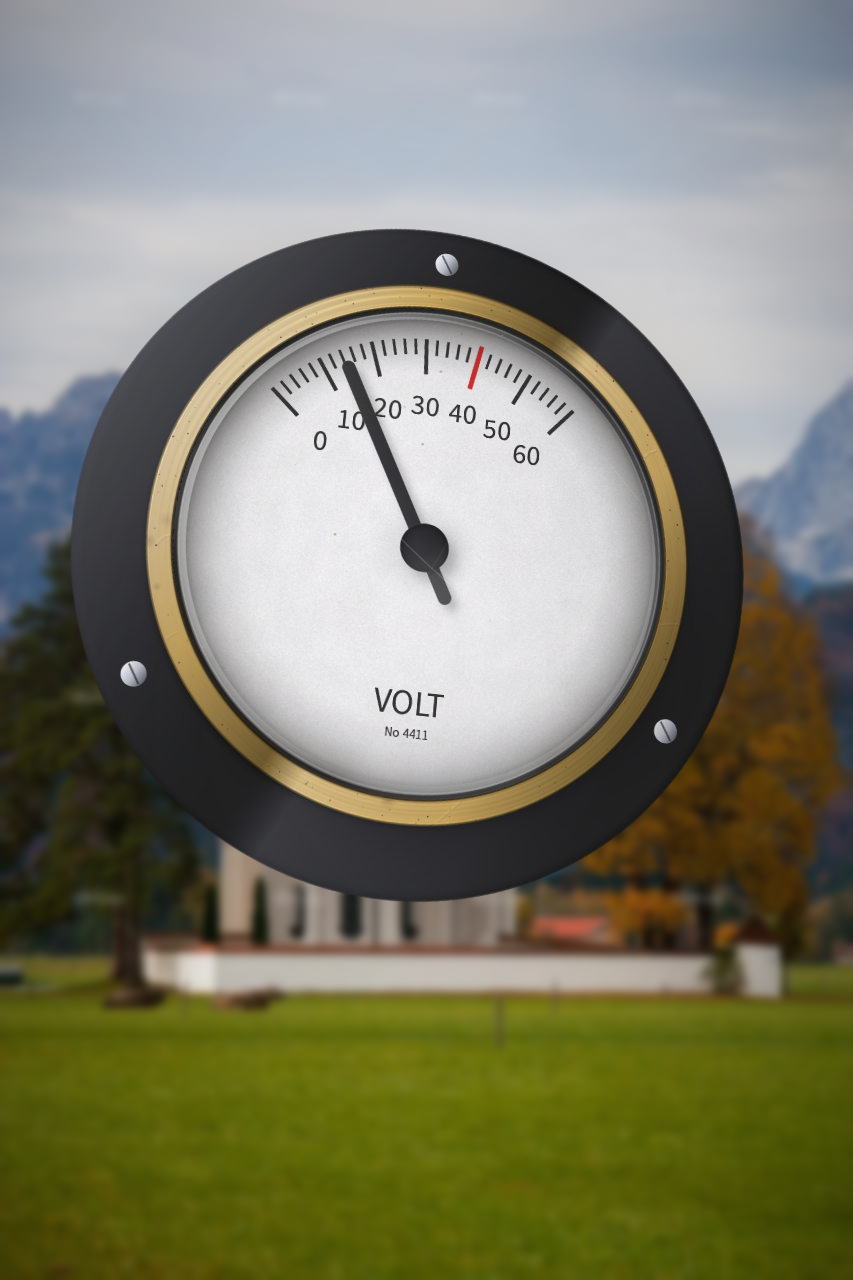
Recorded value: {"value": 14, "unit": "V"}
